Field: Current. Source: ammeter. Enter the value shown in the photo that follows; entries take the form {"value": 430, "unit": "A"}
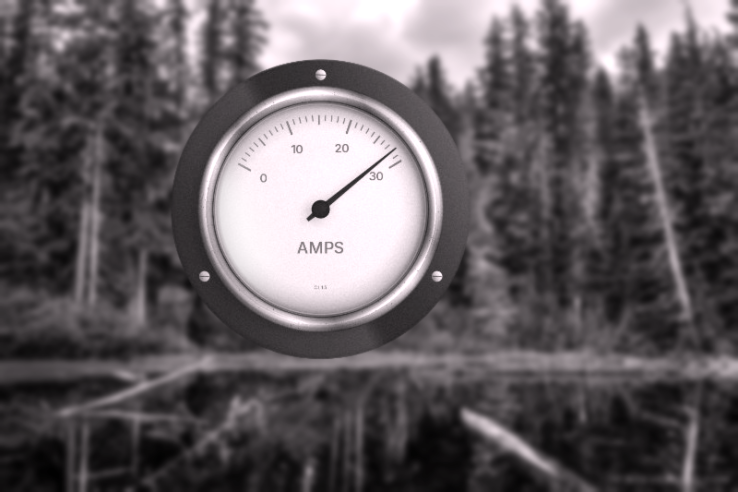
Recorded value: {"value": 28, "unit": "A"}
